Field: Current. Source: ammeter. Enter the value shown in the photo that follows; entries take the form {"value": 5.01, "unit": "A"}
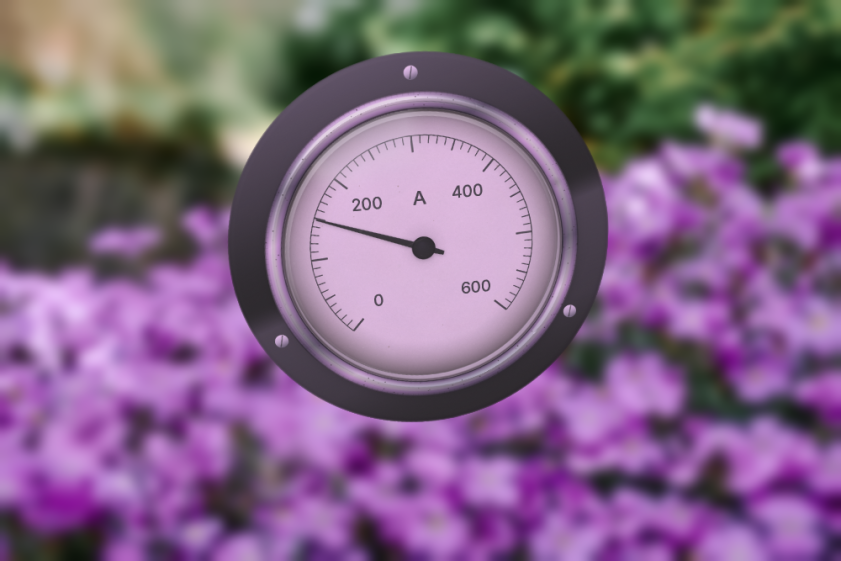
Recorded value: {"value": 150, "unit": "A"}
